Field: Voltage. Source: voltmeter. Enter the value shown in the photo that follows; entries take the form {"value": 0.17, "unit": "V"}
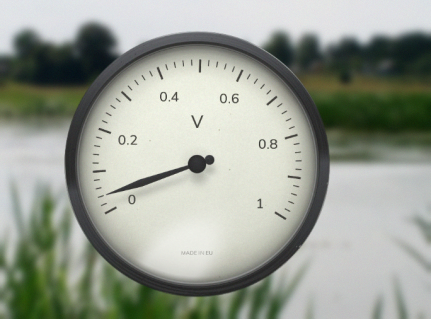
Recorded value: {"value": 0.04, "unit": "V"}
